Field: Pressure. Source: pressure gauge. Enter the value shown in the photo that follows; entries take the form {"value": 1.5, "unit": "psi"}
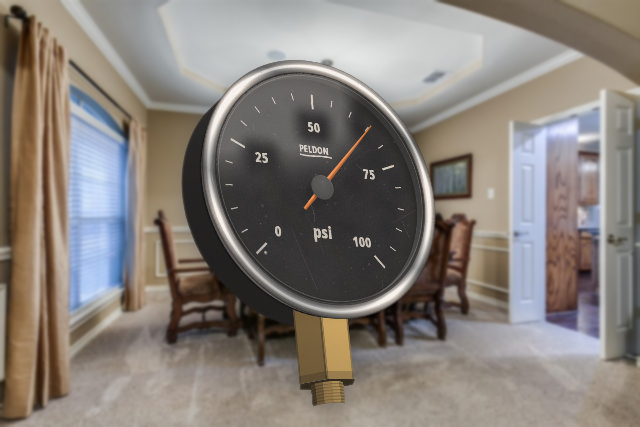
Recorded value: {"value": 65, "unit": "psi"}
